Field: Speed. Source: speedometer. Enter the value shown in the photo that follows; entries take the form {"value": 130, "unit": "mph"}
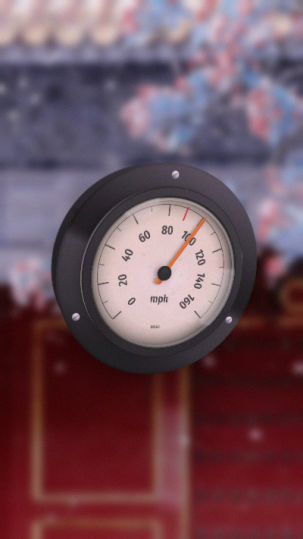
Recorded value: {"value": 100, "unit": "mph"}
